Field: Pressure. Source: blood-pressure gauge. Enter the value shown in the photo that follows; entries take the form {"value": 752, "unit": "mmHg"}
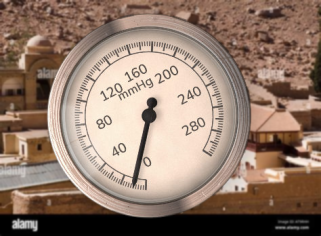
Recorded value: {"value": 10, "unit": "mmHg"}
